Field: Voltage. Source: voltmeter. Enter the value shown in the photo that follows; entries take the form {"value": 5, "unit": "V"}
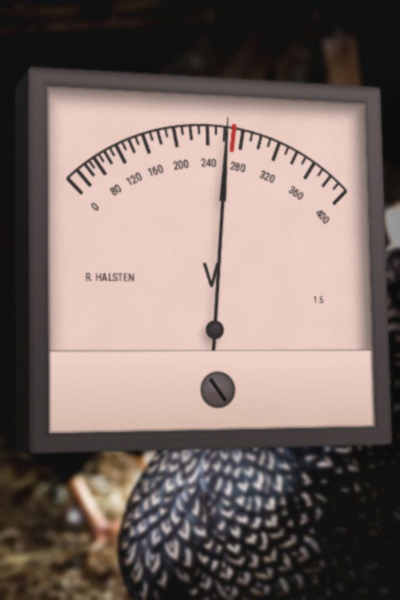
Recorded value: {"value": 260, "unit": "V"}
